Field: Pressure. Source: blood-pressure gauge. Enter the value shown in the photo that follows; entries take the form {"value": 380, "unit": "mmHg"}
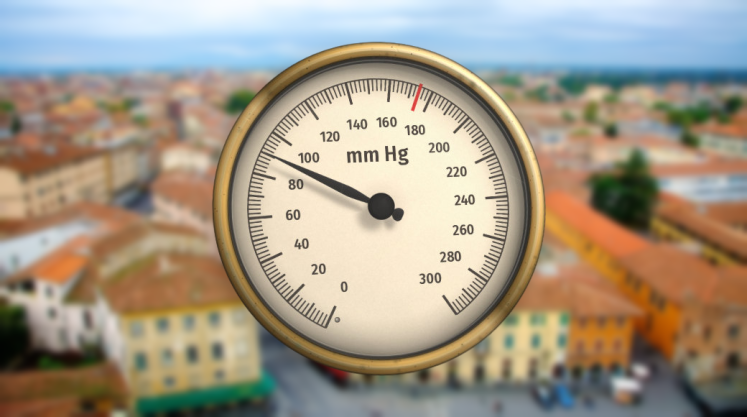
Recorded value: {"value": 90, "unit": "mmHg"}
